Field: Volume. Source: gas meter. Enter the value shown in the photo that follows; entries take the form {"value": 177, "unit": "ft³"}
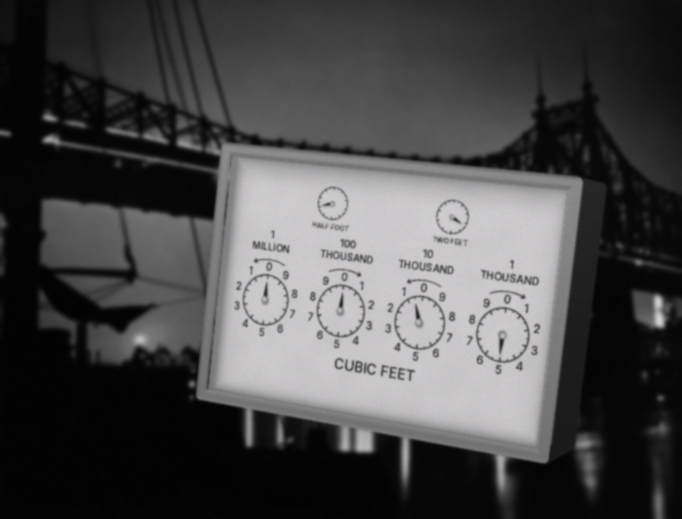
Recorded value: {"value": 500, "unit": "ft³"}
